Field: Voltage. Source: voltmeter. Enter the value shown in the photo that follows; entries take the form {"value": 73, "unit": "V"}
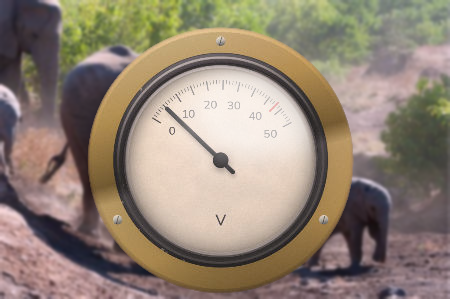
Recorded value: {"value": 5, "unit": "V"}
